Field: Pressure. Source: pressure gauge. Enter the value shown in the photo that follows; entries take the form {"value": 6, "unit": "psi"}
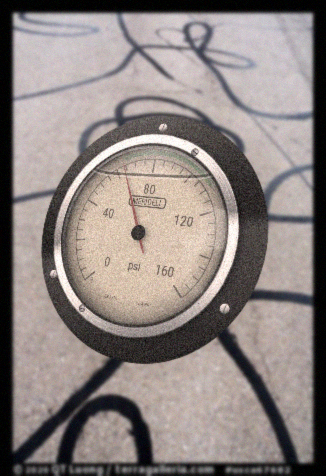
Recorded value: {"value": 65, "unit": "psi"}
